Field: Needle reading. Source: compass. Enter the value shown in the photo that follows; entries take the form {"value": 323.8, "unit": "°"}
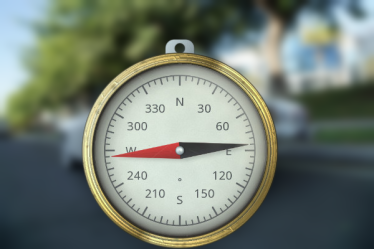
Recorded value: {"value": 265, "unit": "°"}
